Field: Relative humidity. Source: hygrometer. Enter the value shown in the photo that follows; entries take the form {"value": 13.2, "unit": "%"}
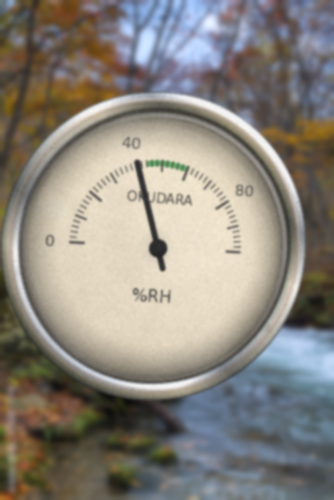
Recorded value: {"value": 40, "unit": "%"}
